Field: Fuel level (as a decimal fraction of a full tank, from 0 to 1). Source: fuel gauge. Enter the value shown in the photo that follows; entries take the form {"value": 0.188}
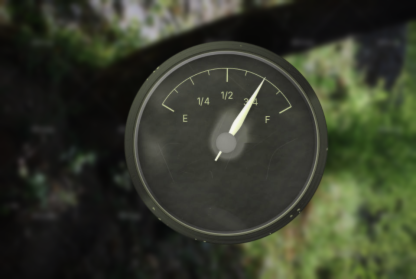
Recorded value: {"value": 0.75}
